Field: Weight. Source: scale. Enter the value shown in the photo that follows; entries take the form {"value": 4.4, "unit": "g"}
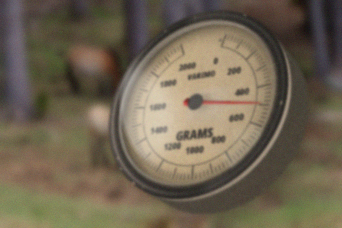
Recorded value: {"value": 500, "unit": "g"}
